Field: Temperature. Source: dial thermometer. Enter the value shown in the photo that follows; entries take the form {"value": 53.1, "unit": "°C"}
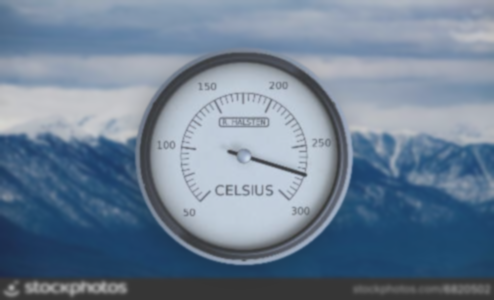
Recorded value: {"value": 275, "unit": "°C"}
